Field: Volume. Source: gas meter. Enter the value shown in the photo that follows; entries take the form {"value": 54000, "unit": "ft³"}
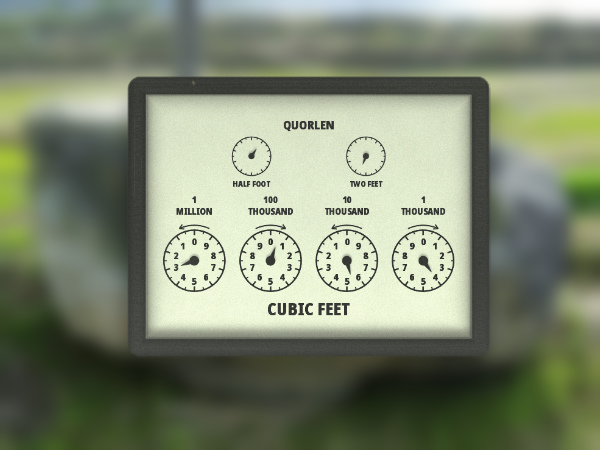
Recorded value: {"value": 305400, "unit": "ft³"}
